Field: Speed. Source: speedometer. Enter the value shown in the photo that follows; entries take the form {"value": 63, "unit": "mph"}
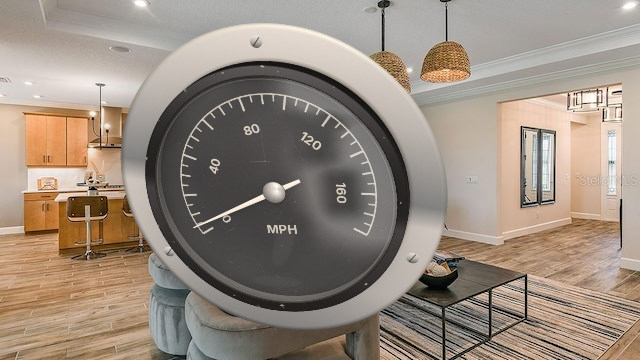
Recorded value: {"value": 5, "unit": "mph"}
